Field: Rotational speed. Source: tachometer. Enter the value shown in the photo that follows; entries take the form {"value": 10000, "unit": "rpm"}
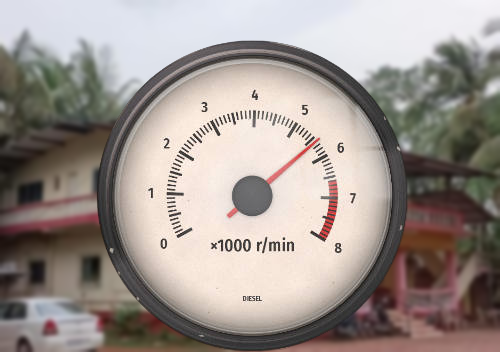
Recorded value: {"value": 5600, "unit": "rpm"}
